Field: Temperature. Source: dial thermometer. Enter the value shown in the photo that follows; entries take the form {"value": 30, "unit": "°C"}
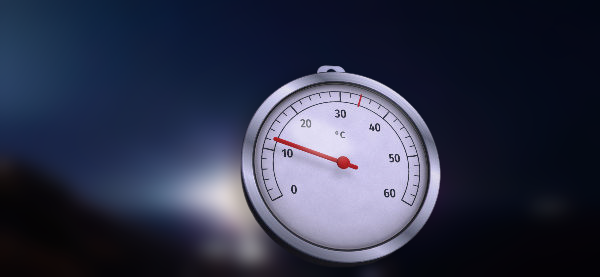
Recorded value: {"value": 12, "unit": "°C"}
